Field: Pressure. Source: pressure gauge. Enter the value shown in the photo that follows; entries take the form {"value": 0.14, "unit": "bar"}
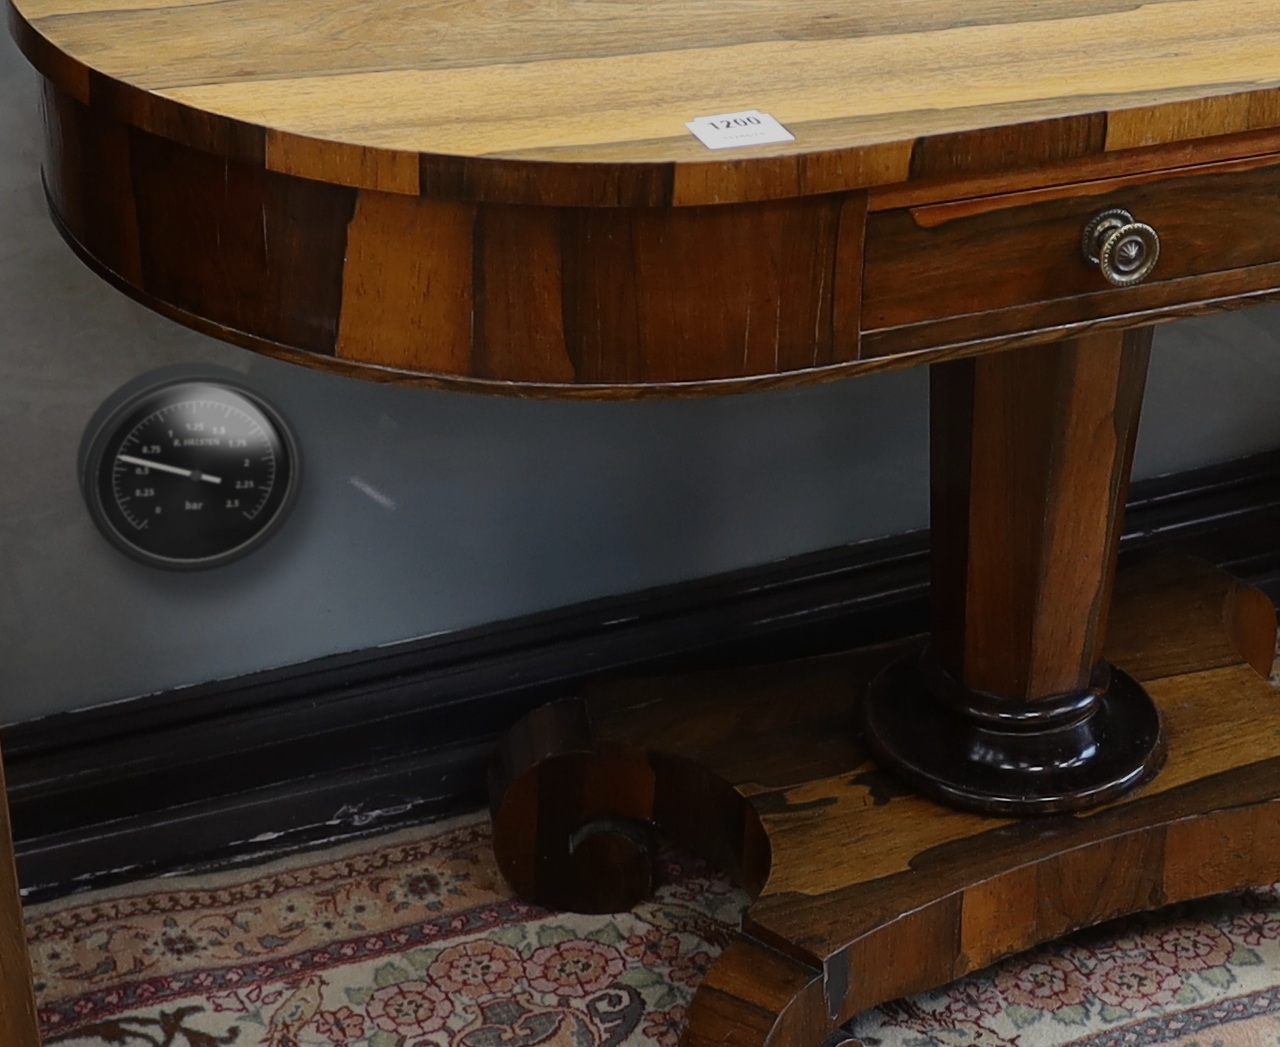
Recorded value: {"value": 0.6, "unit": "bar"}
